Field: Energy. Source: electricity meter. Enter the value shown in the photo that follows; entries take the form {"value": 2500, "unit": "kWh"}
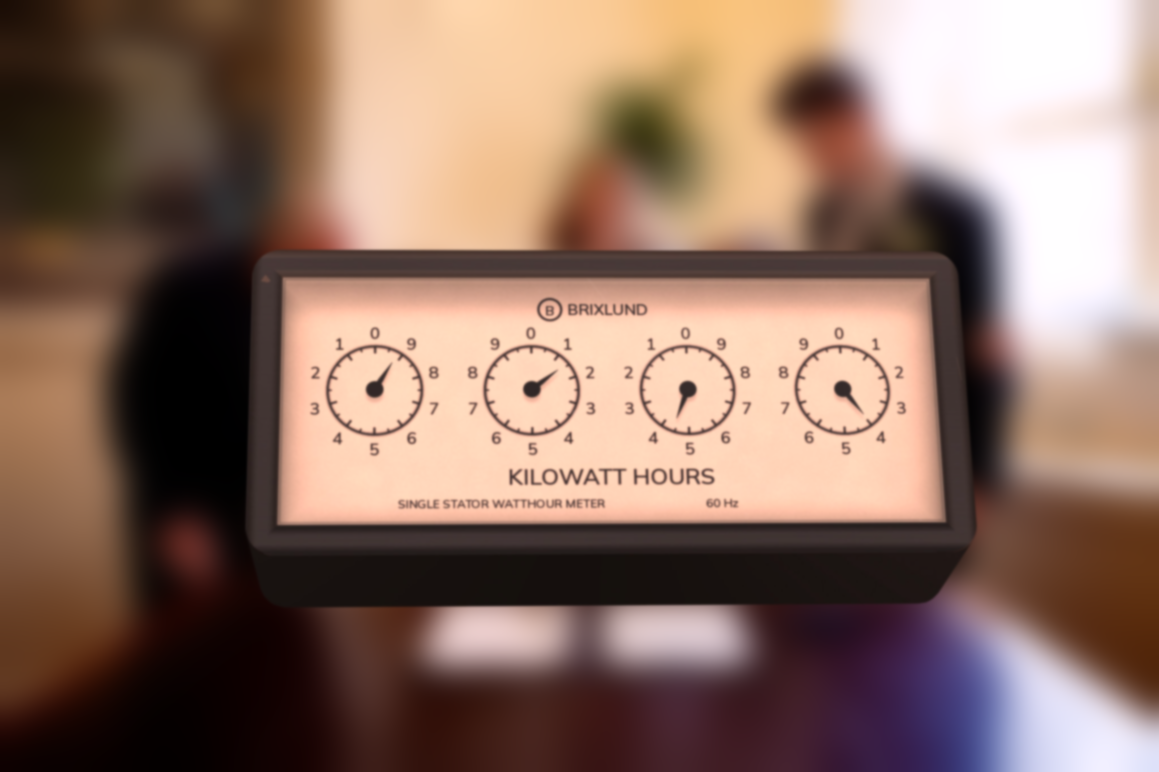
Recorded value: {"value": 9144, "unit": "kWh"}
